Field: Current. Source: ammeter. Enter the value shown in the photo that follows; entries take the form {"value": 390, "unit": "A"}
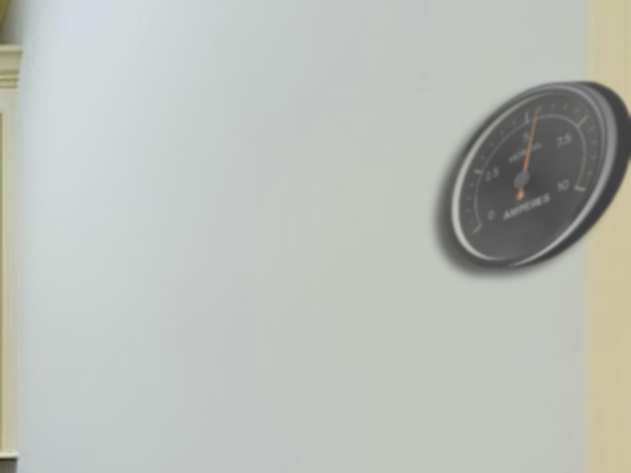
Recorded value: {"value": 5.5, "unit": "A"}
